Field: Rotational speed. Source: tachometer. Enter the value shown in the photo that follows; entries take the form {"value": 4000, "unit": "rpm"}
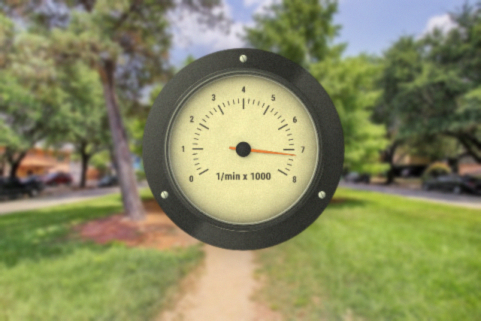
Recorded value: {"value": 7200, "unit": "rpm"}
